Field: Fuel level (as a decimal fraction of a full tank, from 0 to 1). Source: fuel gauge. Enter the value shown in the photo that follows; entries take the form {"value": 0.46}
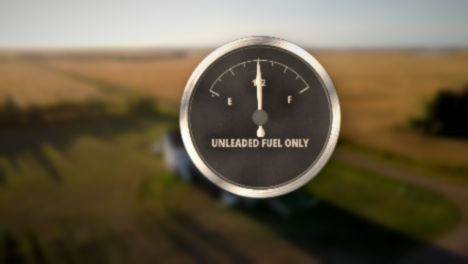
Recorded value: {"value": 0.5}
